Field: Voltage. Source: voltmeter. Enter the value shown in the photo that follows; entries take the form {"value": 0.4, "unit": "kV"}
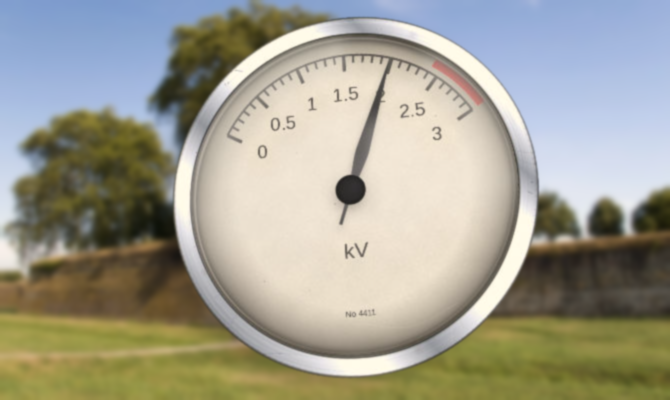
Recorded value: {"value": 2, "unit": "kV"}
